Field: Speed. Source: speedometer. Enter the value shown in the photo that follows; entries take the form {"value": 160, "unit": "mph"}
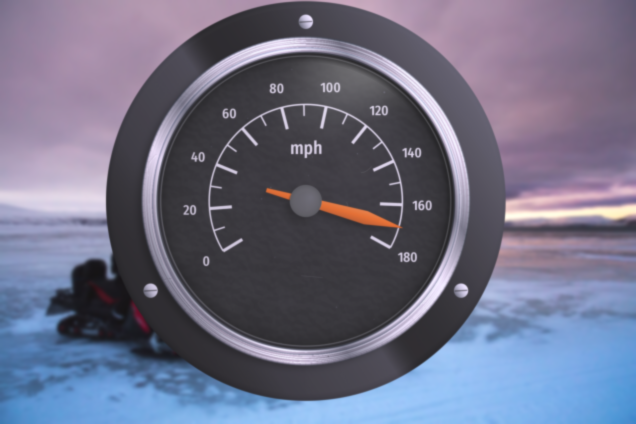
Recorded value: {"value": 170, "unit": "mph"}
